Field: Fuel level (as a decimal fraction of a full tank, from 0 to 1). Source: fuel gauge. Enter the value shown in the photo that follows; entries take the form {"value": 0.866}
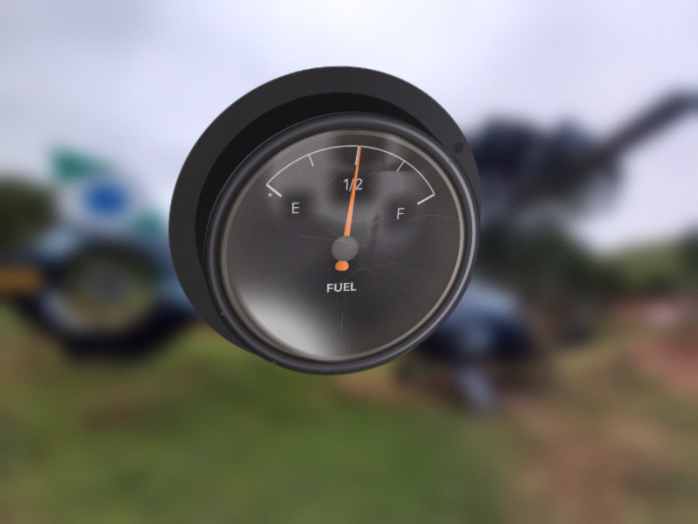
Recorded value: {"value": 0.5}
